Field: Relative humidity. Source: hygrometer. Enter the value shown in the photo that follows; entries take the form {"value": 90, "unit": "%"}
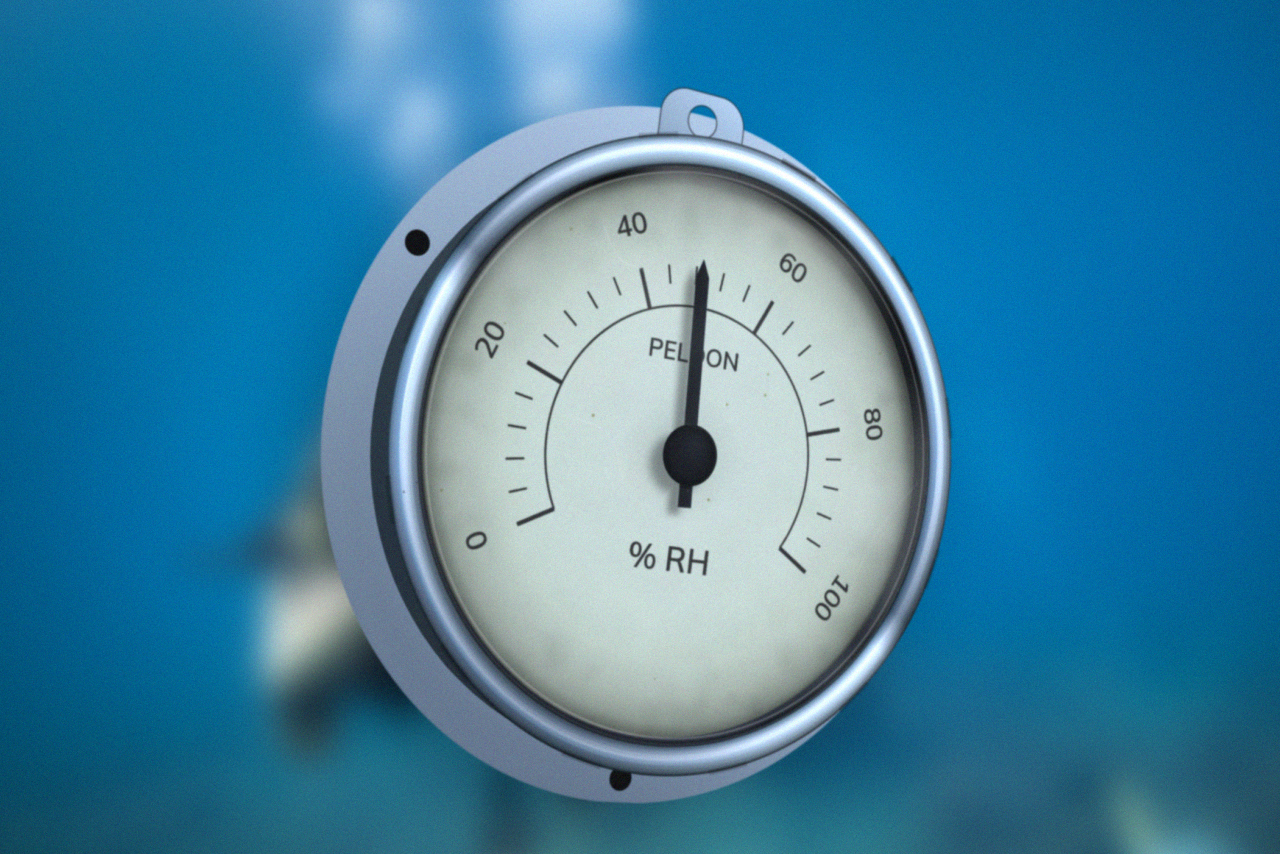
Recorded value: {"value": 48, "unit": "%"}
